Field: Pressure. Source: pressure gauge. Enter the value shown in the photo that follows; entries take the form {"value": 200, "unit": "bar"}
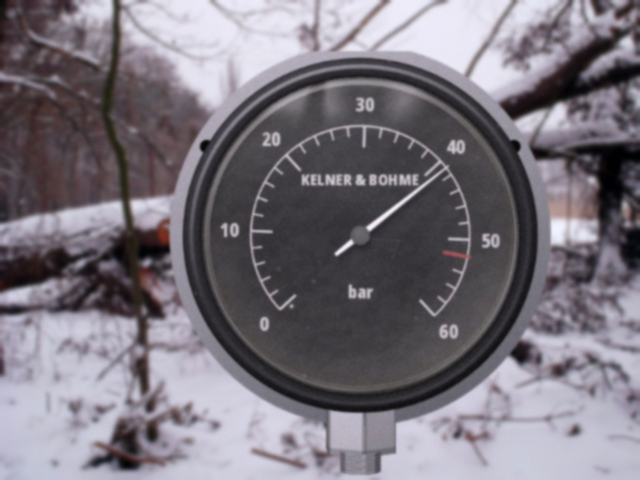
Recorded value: {"value": 41, "unit": "bar"}
